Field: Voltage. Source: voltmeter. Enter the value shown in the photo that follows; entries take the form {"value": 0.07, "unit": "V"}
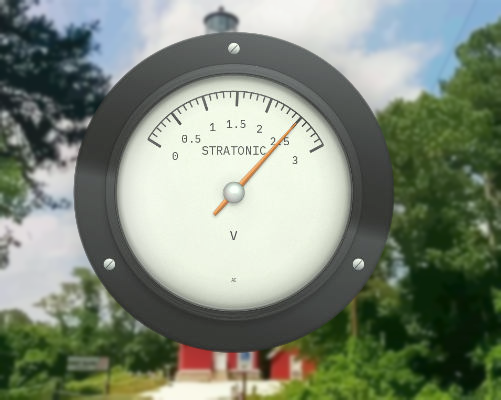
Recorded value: {"value": 2.5, "unit": "V"}
